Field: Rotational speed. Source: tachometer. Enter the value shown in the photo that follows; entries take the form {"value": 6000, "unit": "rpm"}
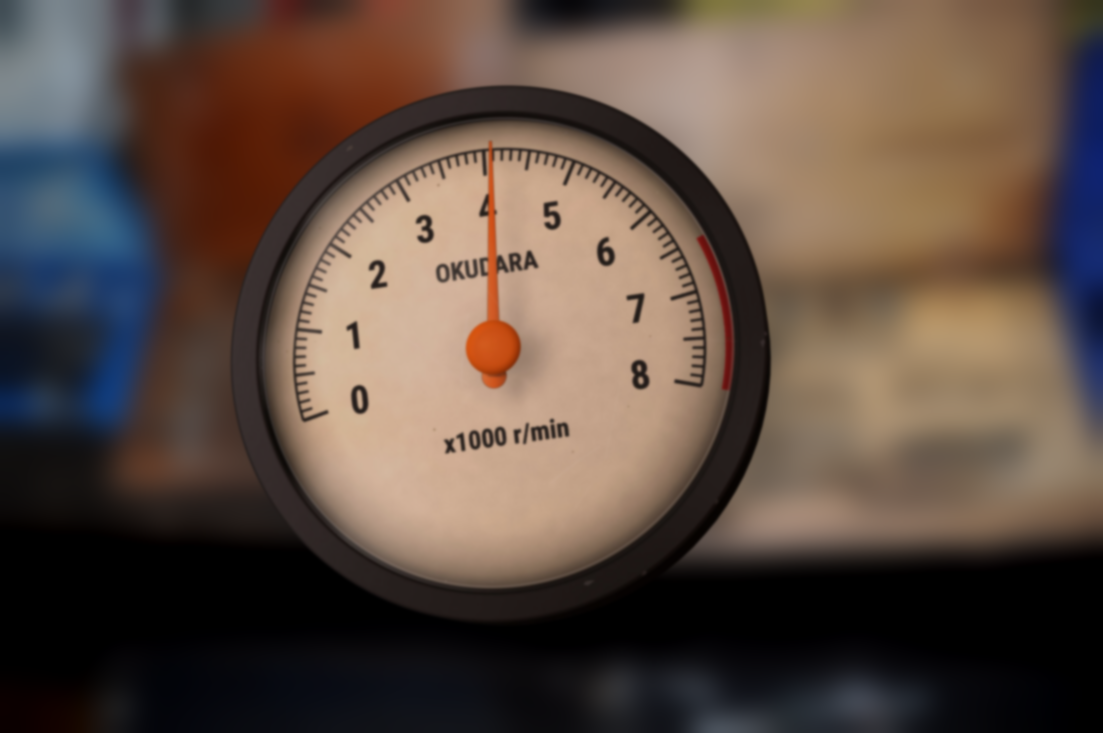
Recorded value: {"value": 4100, "unit": "rpm"}
